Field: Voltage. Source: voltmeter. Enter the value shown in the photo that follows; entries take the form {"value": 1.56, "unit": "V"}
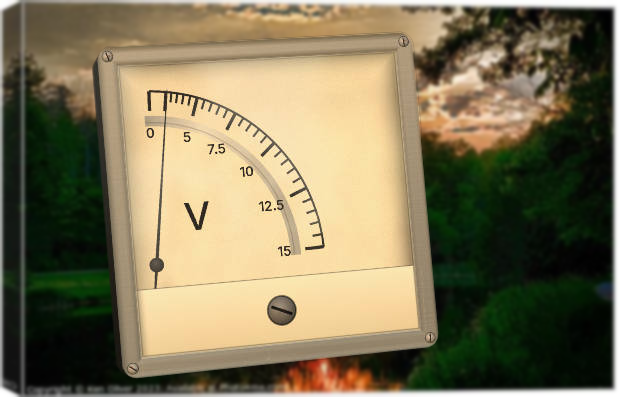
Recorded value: {"value": 2.5, "unit": "V"}
